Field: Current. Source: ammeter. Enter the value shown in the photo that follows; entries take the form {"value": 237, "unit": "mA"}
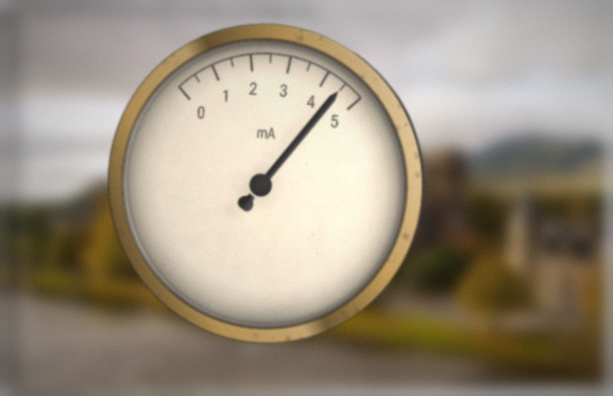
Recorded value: {"value": 4.5, "unit": "mA"}
